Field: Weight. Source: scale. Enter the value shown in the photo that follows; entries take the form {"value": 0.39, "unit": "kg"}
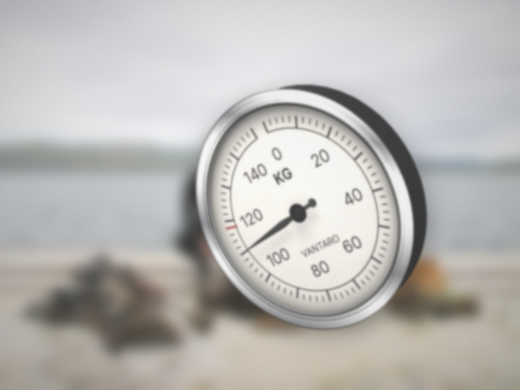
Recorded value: {"value": 110, "unit": "kg"}
